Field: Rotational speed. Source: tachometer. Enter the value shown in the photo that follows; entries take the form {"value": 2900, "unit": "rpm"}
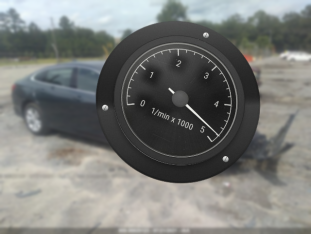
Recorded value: {"value": 4800, "unit": "rpm"}
